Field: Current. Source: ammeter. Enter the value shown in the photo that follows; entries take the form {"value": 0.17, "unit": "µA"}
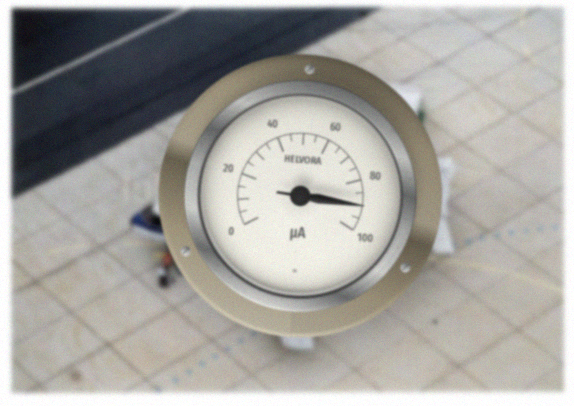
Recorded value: {"value": 90, "unit": "µA"}
